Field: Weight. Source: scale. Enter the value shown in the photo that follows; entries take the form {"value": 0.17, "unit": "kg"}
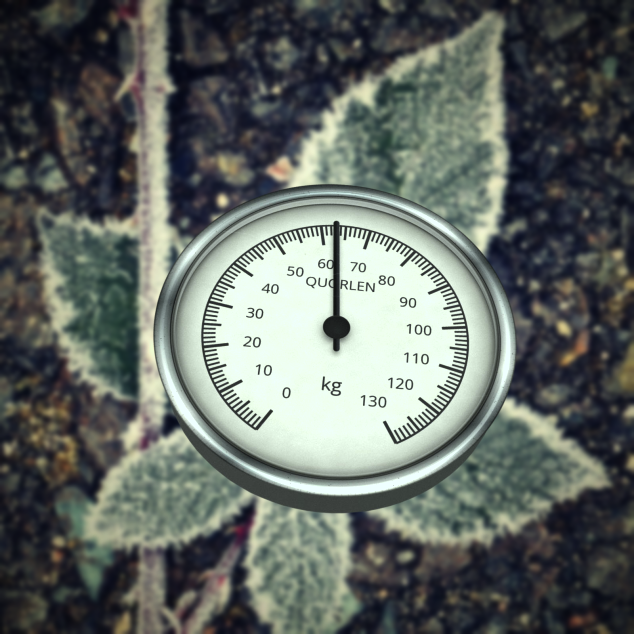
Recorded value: {"value": 63, "unit": "kg"}
